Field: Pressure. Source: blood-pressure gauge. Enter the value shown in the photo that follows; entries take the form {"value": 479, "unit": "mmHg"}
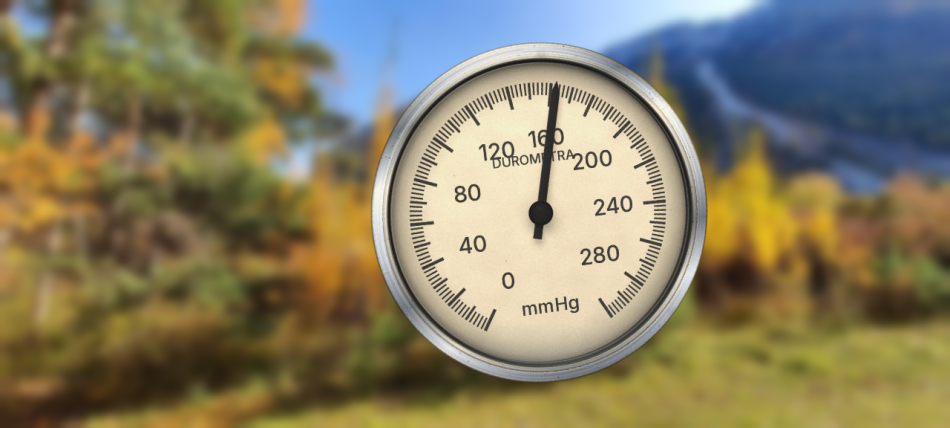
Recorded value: {"value": 162, "unit": "mmHg"}
